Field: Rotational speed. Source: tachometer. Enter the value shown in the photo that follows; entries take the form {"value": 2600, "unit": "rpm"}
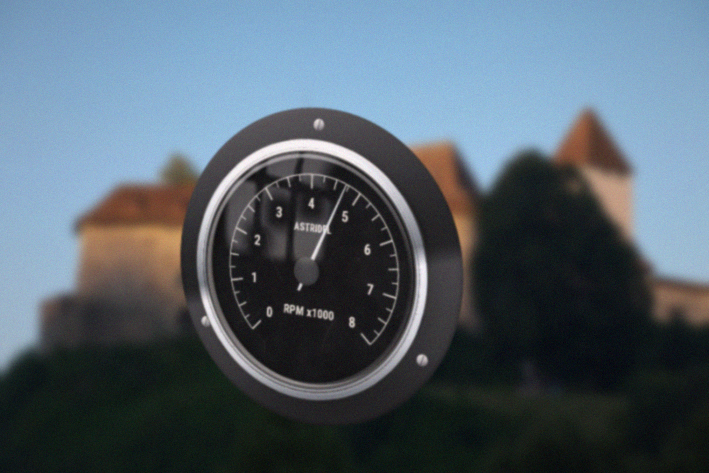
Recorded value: {"value": 4750, "unit": "rpm"}
